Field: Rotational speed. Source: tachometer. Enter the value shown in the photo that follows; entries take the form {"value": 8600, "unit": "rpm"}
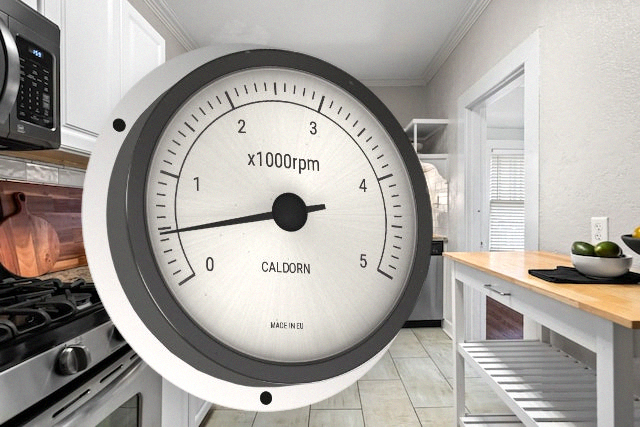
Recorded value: {"value": 450, "unit": "rpm"}
